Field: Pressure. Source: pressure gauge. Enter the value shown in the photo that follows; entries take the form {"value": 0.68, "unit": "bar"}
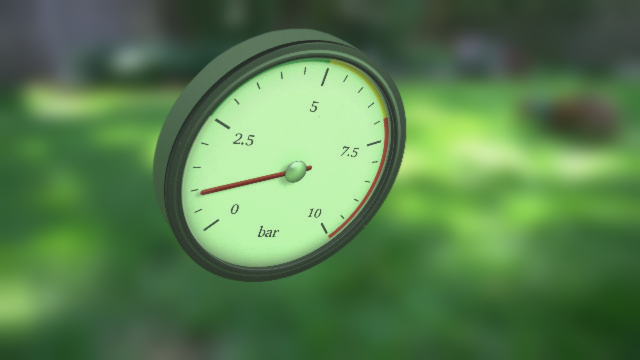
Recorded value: {"value": 1, "unit": "bar"}
